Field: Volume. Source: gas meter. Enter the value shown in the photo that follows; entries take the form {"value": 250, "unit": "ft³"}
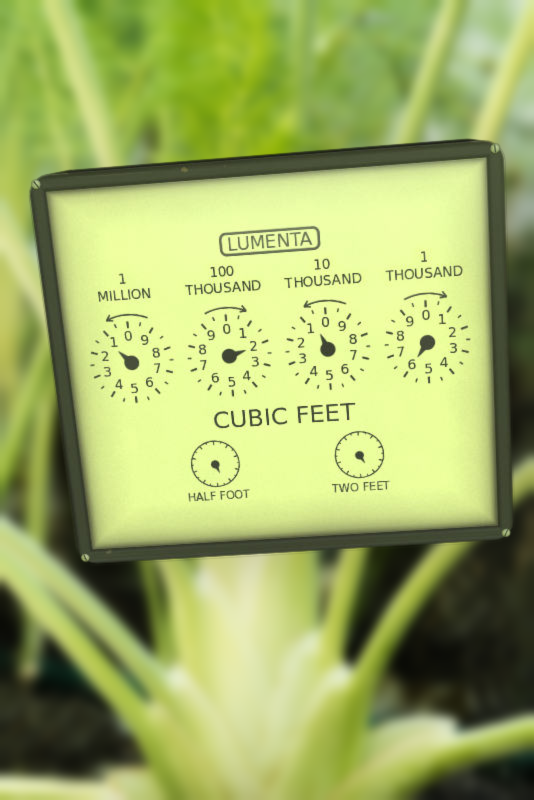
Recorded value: {"value": 120600, "unit": "ft³"}
